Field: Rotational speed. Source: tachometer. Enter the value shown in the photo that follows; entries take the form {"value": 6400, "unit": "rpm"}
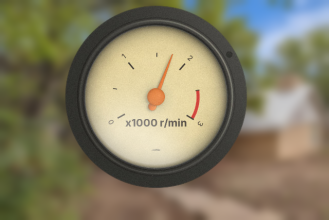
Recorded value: {"value": 1750, "unit": "rpm"}
